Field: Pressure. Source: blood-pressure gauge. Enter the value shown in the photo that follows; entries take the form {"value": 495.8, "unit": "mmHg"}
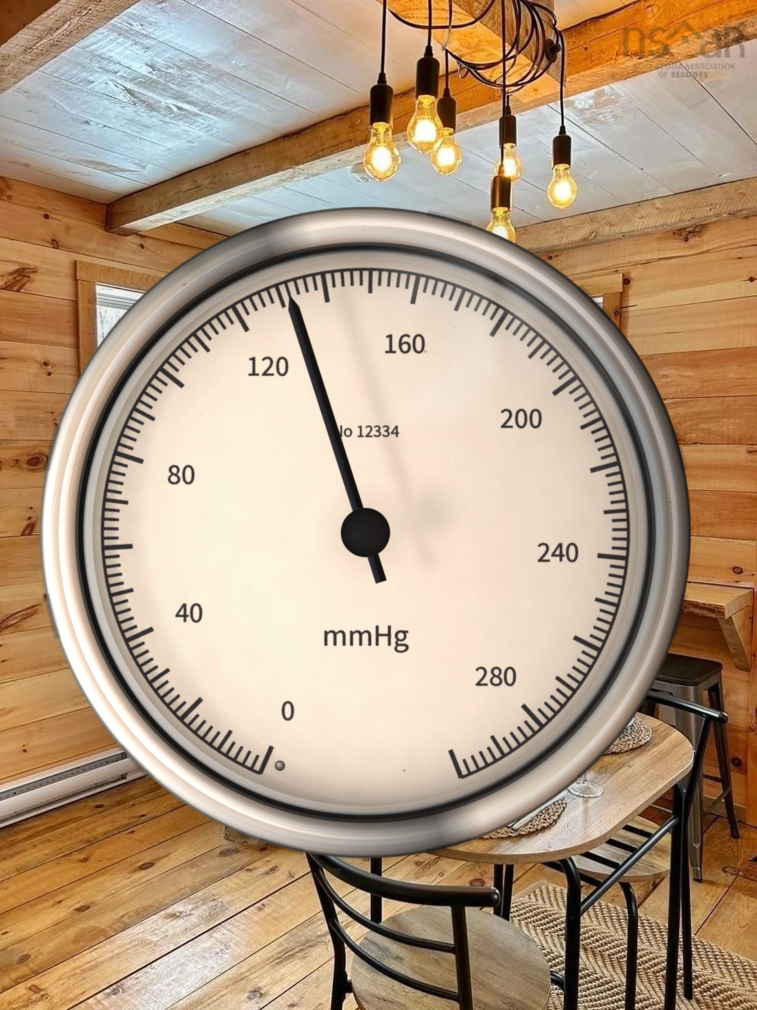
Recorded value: {"value": 132, "unit": "mmHg"}
